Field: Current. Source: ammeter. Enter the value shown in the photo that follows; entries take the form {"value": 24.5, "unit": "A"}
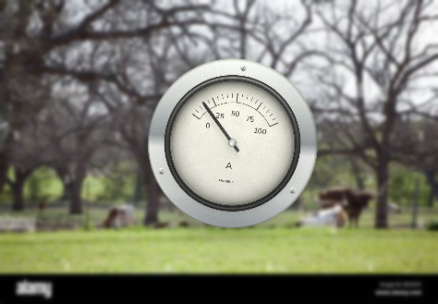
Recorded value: {"value": 15, "unit": "A"}
